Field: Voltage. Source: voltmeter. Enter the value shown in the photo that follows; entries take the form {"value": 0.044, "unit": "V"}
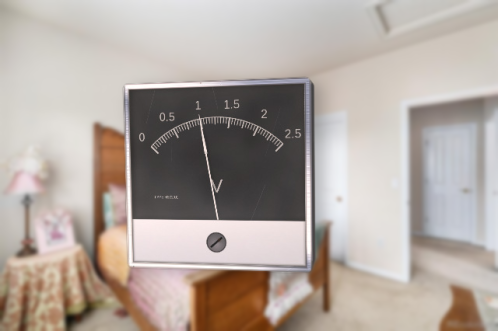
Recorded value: {"value": 1, "unit": "V"}
